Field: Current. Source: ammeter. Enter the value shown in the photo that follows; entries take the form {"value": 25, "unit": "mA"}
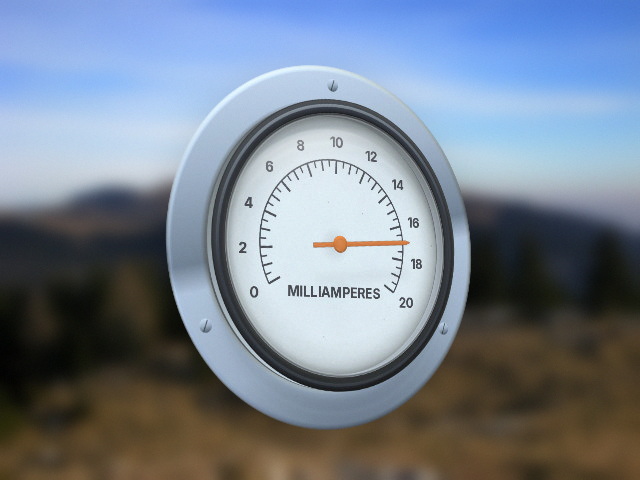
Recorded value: {"value": 17, "unit": "mA"}
